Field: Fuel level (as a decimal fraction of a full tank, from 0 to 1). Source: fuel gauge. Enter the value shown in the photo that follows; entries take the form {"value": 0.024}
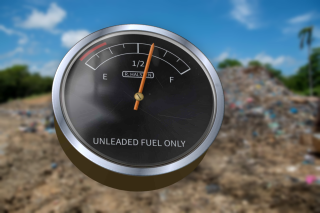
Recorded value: {"value": 0.625}
